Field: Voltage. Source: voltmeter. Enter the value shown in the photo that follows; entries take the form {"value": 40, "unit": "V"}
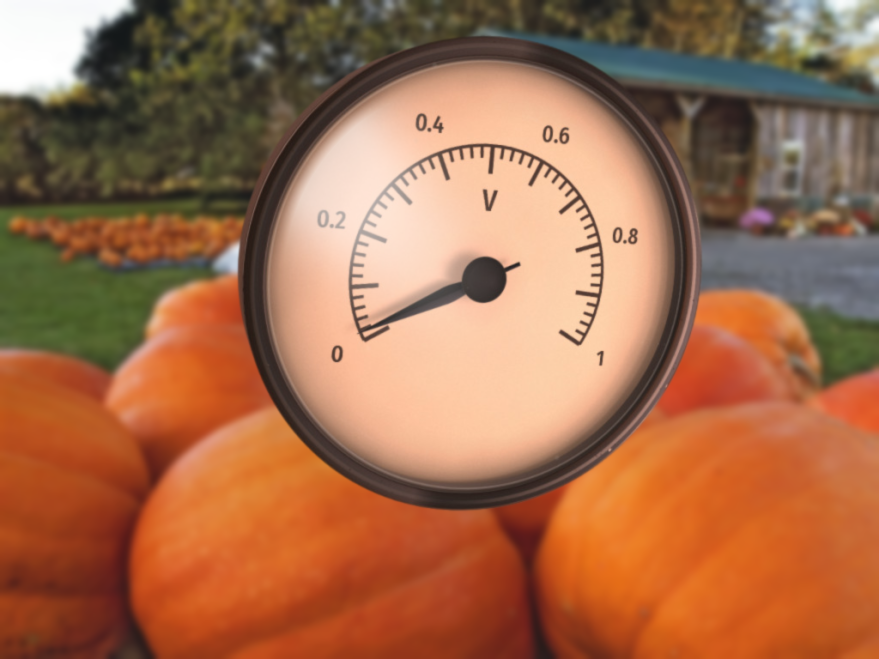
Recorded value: {"value": 0.02, "unit": "V"}
